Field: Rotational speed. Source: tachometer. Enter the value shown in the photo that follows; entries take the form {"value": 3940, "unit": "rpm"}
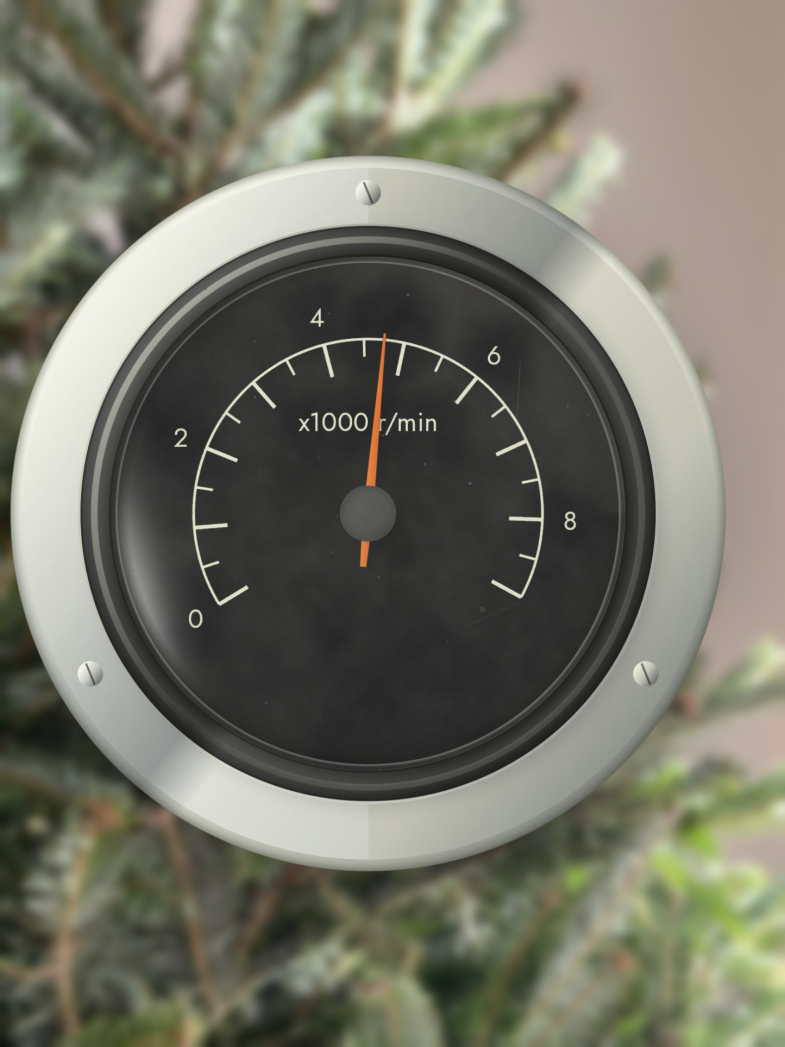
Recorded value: {"value": 4750, "unit": "rpm"}
